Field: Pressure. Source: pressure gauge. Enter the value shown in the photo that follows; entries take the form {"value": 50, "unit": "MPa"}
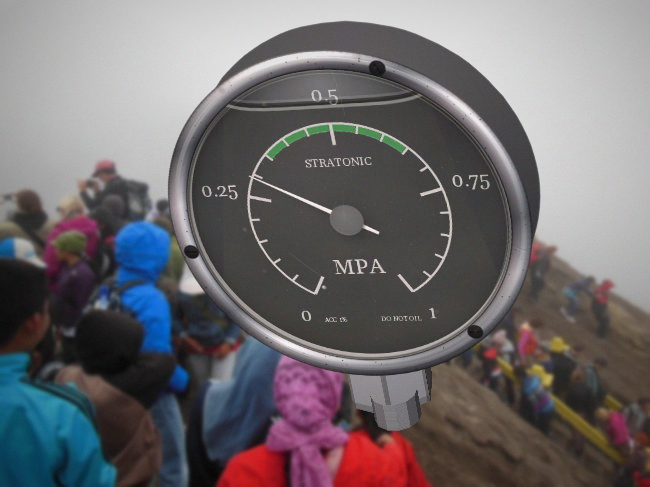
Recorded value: {"value": 0.3, "unit": "MPa"}
